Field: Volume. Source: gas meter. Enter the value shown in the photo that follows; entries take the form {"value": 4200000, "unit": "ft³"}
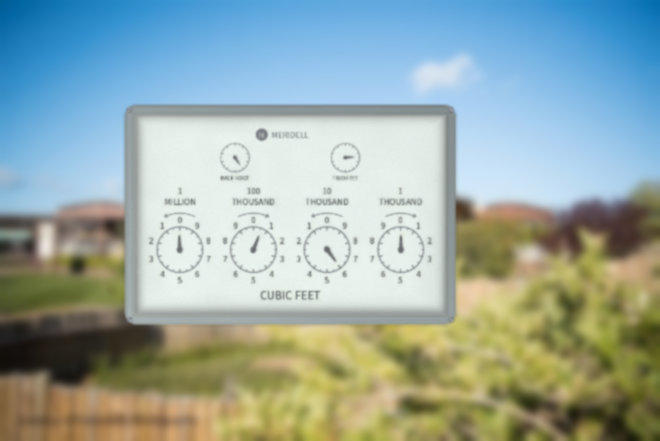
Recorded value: {"value": 6000, "unit": "ft³"}
